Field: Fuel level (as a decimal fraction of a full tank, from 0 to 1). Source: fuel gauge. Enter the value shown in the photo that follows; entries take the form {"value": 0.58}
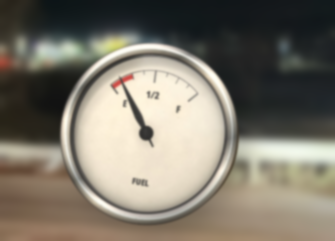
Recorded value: {"value": 0.125}
